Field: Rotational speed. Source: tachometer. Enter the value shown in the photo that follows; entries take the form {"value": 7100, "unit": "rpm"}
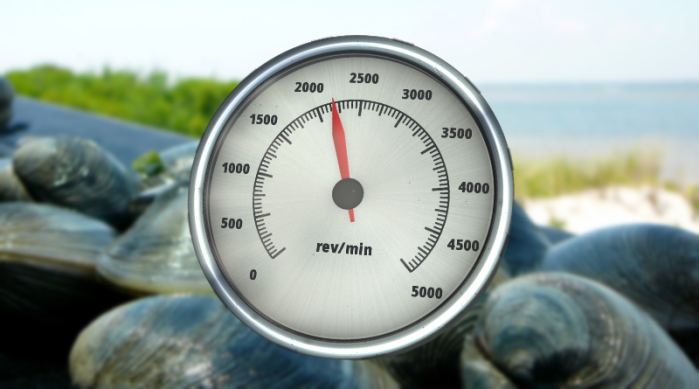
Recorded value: {"value": 2200, "unit": "rpm"}
